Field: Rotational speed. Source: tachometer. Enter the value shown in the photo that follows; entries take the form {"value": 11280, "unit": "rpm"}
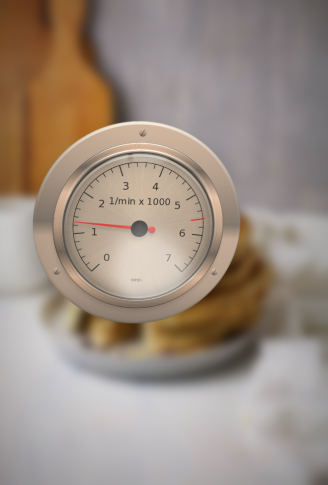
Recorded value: {"value": 1300, "unit": "rpm"}
